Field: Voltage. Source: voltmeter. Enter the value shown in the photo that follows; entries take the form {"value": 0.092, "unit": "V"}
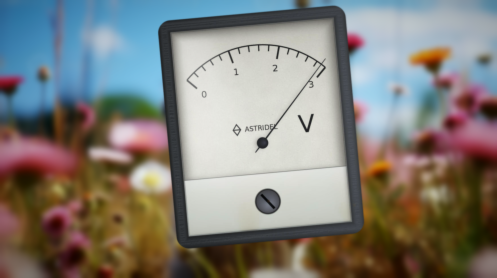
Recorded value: {"value": 2.9, "unit": "V"}
